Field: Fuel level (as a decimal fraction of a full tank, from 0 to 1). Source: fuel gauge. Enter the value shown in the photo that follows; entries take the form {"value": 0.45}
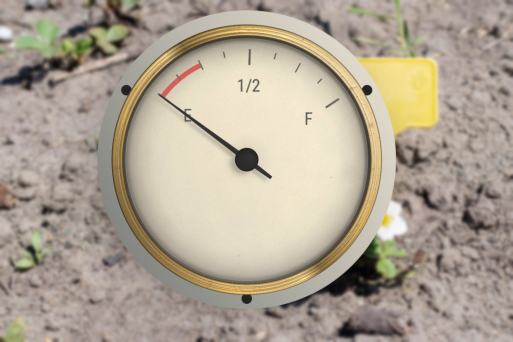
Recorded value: {"value": 0}
